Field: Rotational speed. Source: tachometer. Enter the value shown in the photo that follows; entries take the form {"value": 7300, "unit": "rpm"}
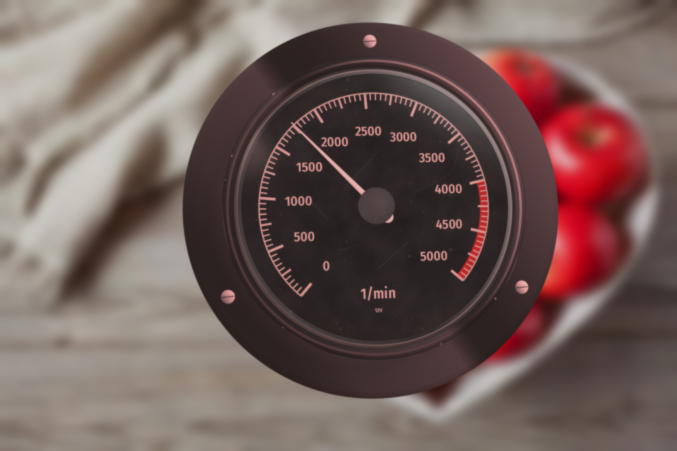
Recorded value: {"value": 1750, "unit": "rpm"}
